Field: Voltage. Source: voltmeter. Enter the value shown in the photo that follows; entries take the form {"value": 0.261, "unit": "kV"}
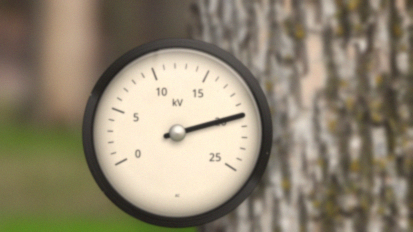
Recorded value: {"value": 20, "unit": "kV"}
